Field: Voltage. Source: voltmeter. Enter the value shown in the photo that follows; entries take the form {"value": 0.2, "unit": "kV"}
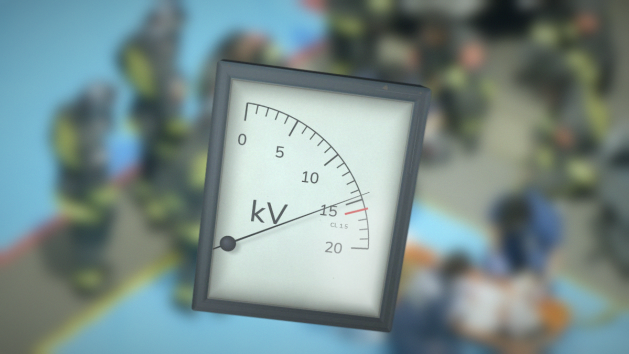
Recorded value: {"value": 14.5, "unit": "kV"}
